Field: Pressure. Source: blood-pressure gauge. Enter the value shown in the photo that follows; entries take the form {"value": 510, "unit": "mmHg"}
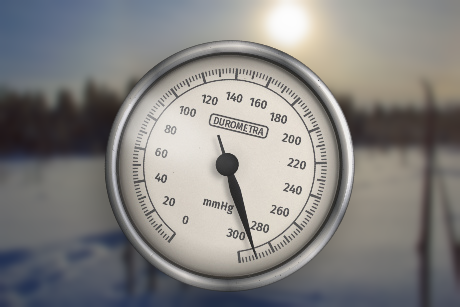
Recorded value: {"value": 290, "unit": "mmHg"}
